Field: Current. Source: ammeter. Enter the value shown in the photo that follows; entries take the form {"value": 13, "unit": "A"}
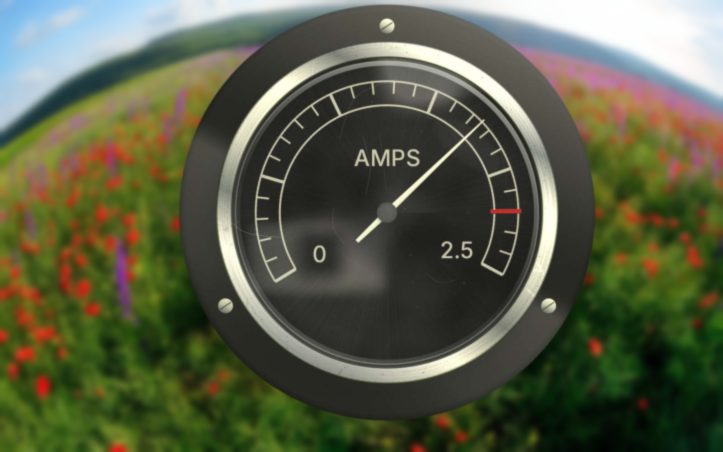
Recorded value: {"value": 1.75, "unit": "A"}
